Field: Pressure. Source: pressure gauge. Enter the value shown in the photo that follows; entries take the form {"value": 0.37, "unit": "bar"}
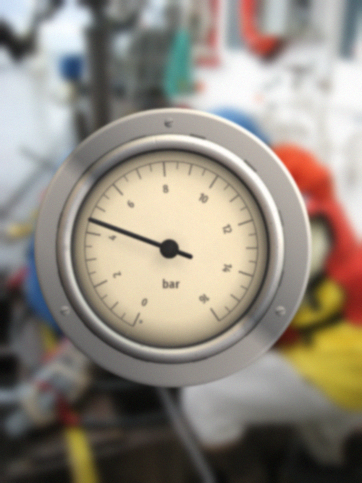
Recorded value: {"value": 4.5, "unit": "bar"}
